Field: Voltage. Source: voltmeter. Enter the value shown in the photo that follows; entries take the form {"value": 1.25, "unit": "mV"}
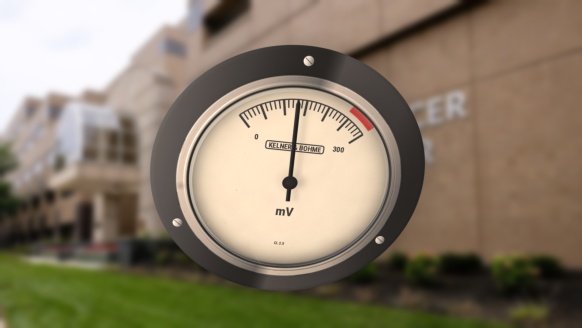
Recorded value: {"value": 130, "unit": "mV"}
